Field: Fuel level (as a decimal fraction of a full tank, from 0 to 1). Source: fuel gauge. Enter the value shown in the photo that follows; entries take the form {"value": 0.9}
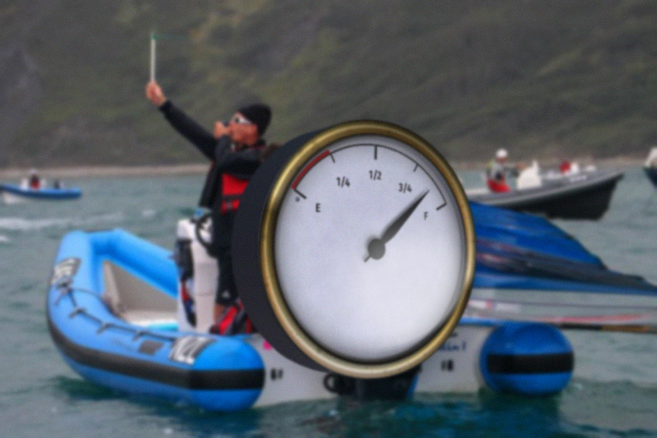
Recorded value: {"value": 0.875}
